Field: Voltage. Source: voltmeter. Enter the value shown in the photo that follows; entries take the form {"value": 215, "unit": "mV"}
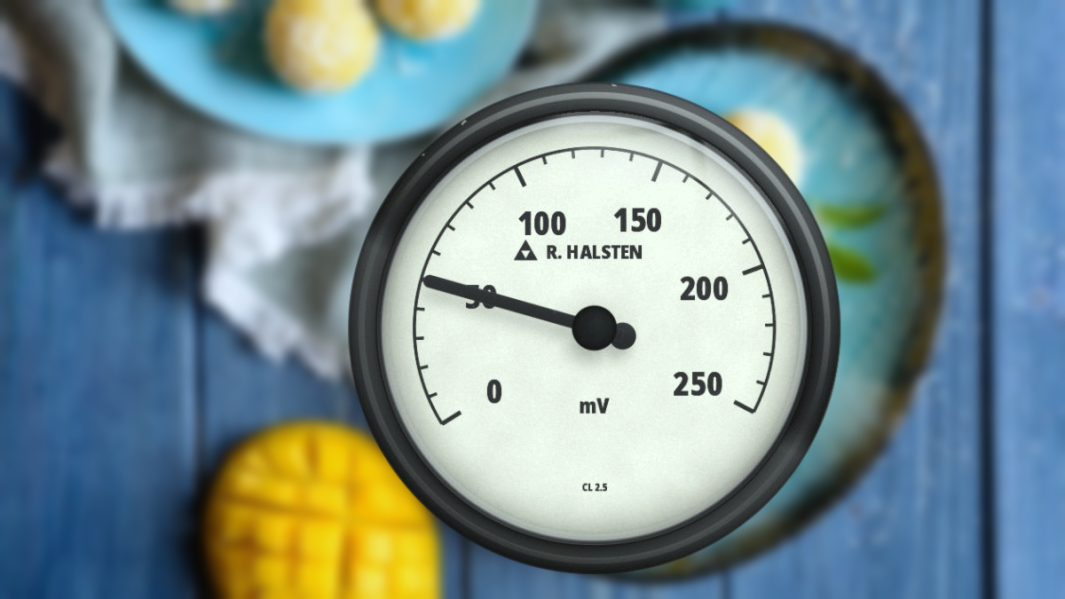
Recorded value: {"value": 50, "unit": "mV"}
